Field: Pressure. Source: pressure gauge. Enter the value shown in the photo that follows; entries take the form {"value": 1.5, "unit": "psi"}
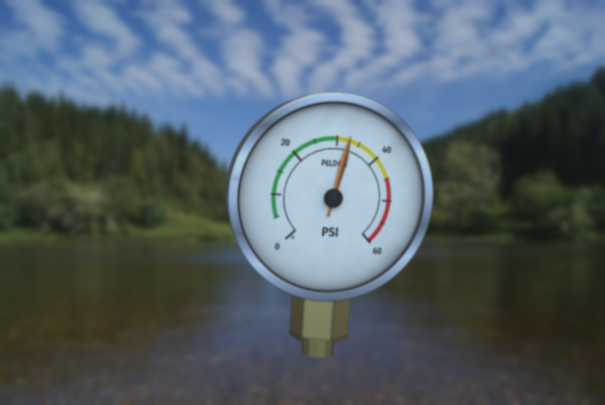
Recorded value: {"value": 32.5, "unit": "psi"}
